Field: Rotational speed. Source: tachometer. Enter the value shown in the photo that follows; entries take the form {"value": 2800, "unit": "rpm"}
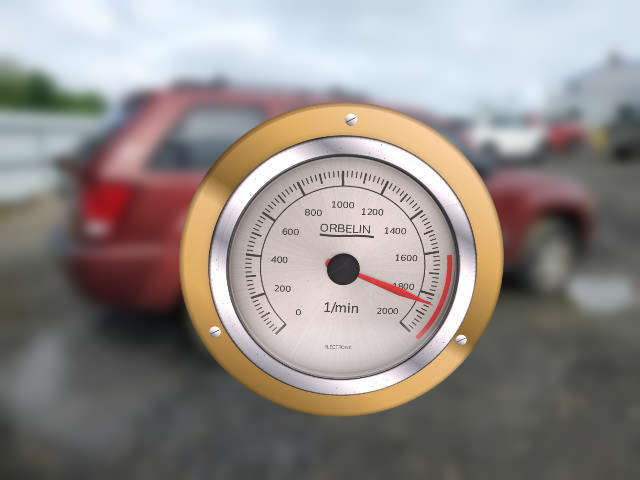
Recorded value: {"value": 1840, "unit": "rpm"}
